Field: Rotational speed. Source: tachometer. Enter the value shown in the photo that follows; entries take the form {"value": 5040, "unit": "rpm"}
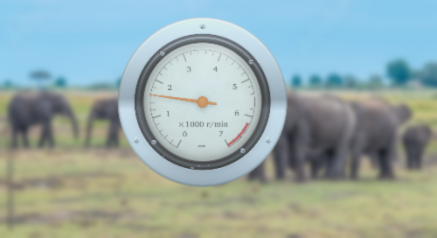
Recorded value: {"value": 1600, "unit": "rpm"}
